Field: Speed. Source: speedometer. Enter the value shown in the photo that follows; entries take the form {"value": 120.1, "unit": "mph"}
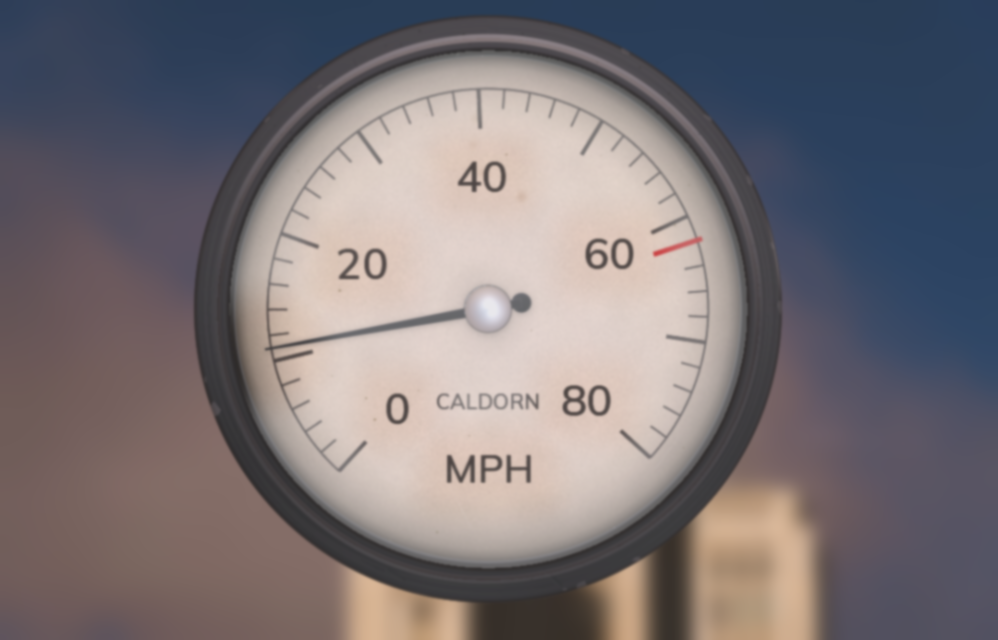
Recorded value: {"value": 11, "unit": "mph"}
